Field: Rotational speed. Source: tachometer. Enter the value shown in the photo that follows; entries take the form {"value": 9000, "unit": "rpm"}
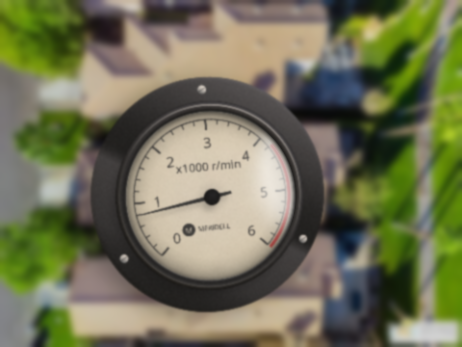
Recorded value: {"value": 800, "unit": "rpm"}
